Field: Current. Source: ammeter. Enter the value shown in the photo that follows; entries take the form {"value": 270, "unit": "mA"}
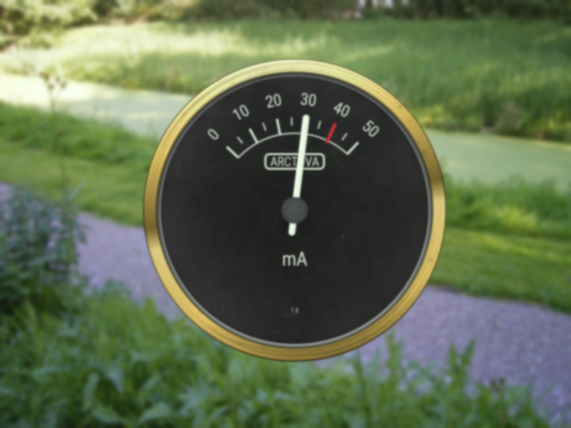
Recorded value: {"value": 30, "unit": "mA"}
